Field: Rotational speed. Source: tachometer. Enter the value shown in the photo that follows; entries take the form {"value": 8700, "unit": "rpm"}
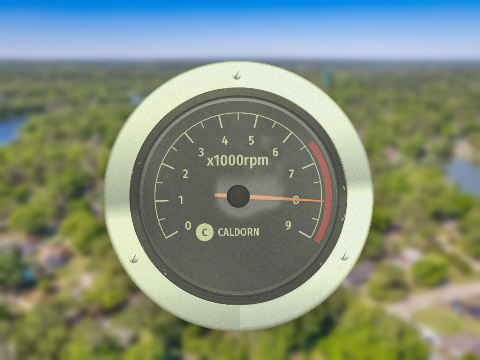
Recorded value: {"value": 8000, "unit": "rpm"}
